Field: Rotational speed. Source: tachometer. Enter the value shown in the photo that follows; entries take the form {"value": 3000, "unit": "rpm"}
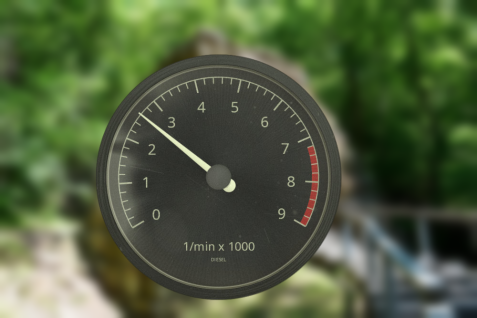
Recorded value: {"value": 2600, "unit": "rpm"}
